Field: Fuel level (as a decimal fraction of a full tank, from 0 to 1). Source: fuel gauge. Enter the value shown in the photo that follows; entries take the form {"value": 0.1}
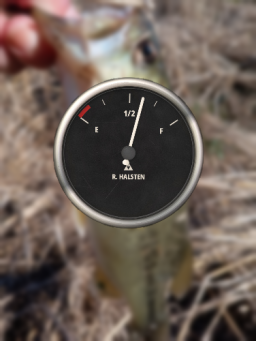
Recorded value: {"value": 0.625}
